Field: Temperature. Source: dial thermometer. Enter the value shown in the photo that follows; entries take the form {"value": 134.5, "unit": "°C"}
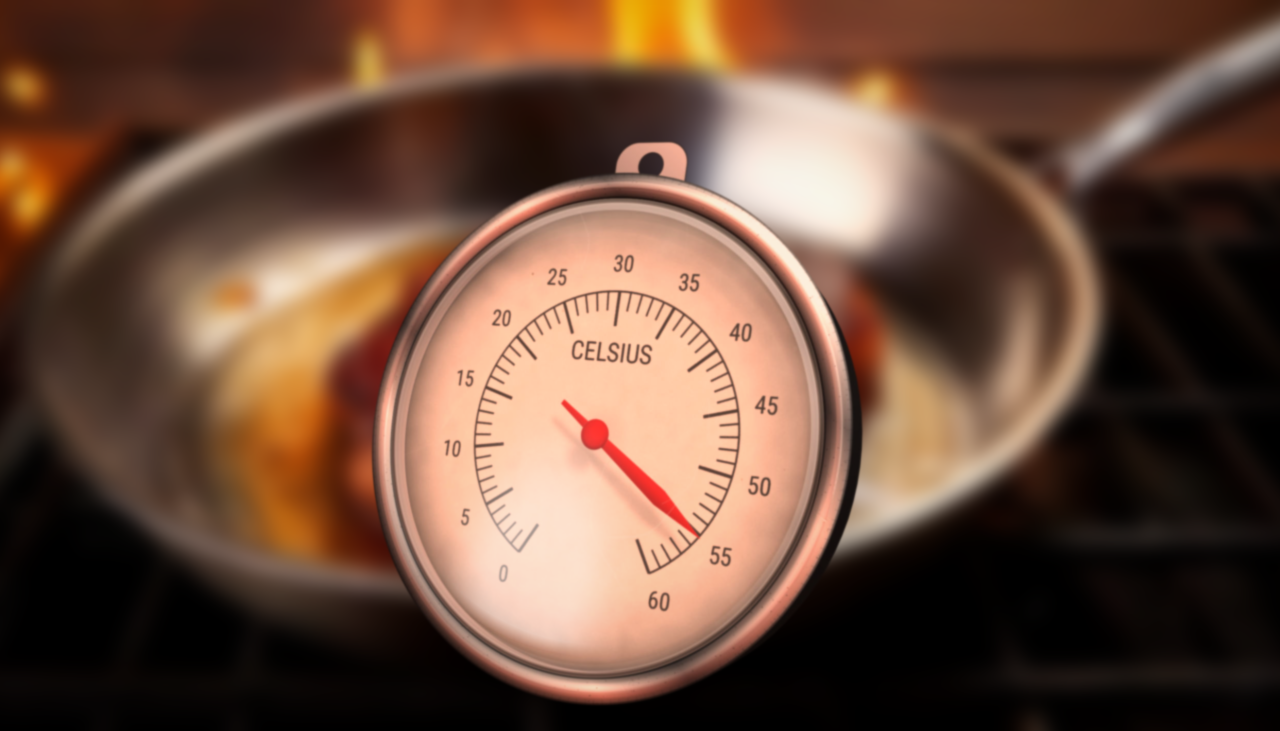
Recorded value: {"value": 55, "unit": "°C"}
